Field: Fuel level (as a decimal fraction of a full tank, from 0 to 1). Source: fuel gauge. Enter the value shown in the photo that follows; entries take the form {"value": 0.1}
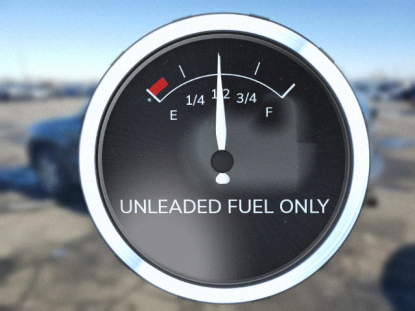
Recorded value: {"value": 0.5}
